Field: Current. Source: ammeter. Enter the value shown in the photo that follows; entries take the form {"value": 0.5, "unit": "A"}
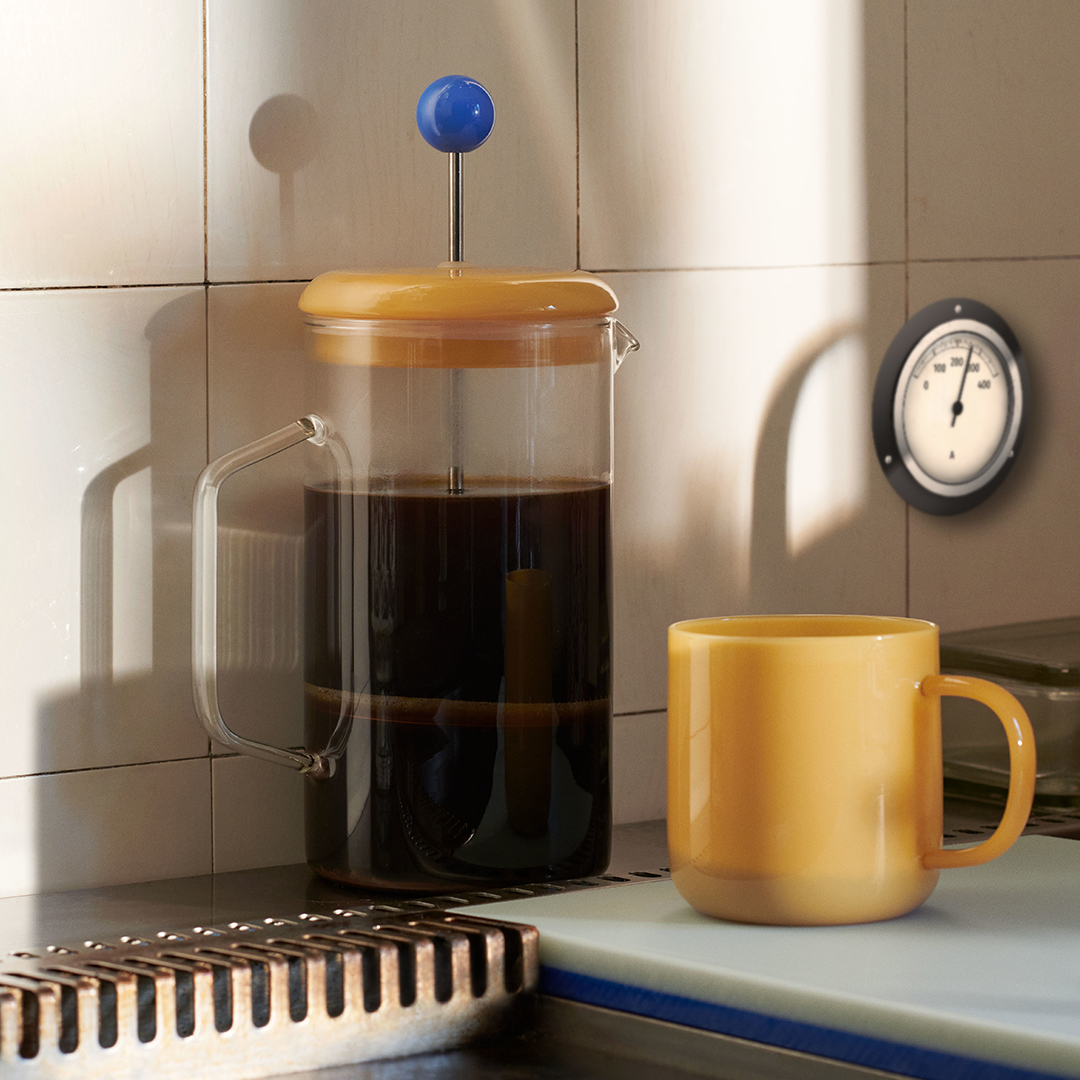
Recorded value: {"value": 250, "unit": "A"}
